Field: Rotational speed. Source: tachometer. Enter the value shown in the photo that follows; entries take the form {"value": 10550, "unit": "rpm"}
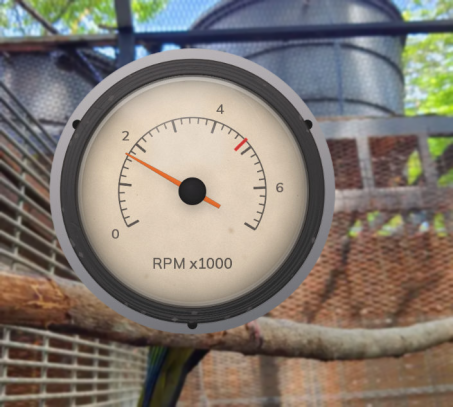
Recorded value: {"value": 1700, "unit": "rpm"}
